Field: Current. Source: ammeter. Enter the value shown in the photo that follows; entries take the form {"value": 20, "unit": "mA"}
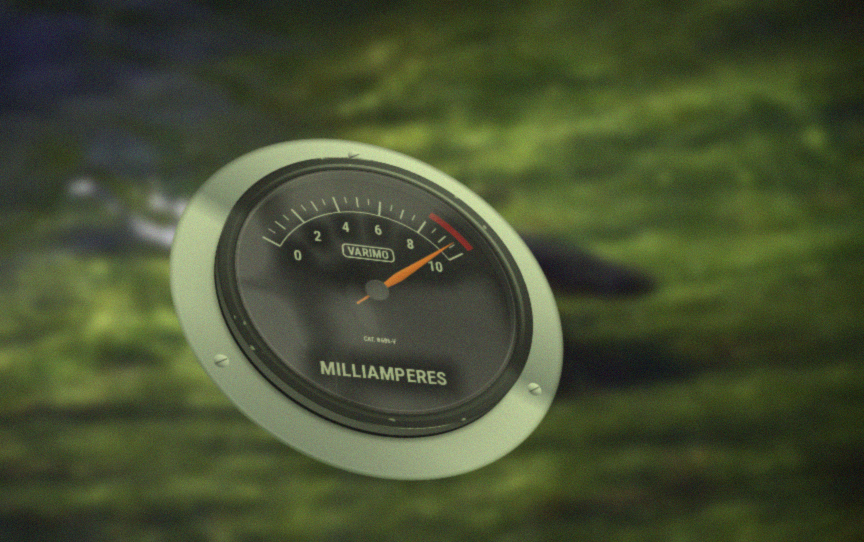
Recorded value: {"value": 9.5, "unit": "mA"}
